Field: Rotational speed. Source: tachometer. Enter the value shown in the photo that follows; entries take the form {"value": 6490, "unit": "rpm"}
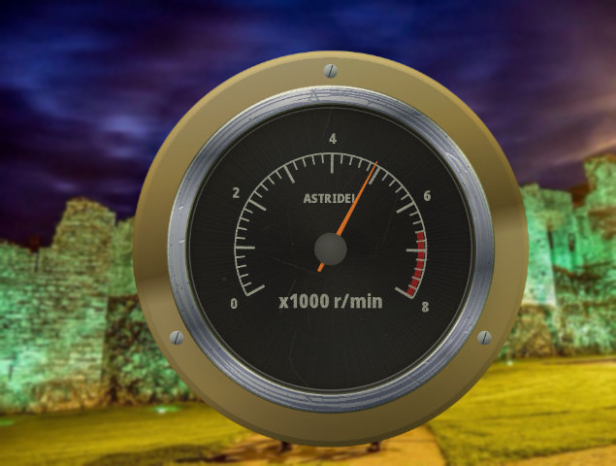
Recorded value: {"value": 4900, "unit": "rpm"}
